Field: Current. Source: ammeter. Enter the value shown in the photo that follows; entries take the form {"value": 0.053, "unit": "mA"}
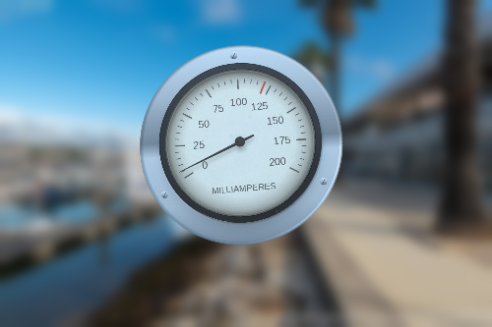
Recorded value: {"value": 5, "unit": "mA"}
